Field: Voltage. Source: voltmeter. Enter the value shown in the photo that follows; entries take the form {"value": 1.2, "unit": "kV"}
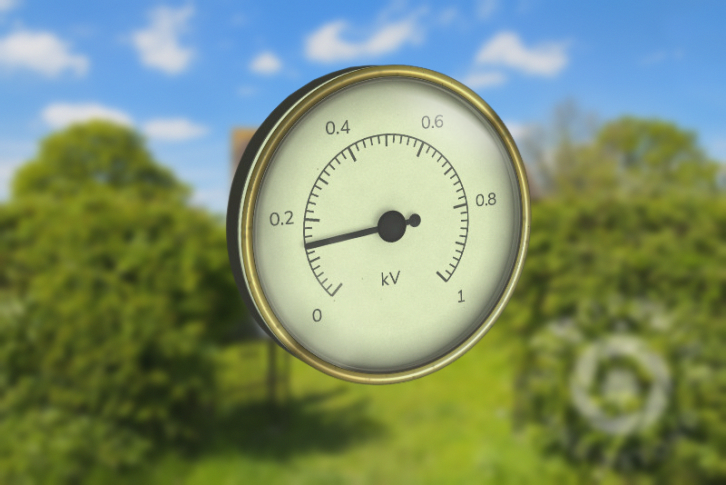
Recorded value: {"value": 0.14, "unit": "kV"}
